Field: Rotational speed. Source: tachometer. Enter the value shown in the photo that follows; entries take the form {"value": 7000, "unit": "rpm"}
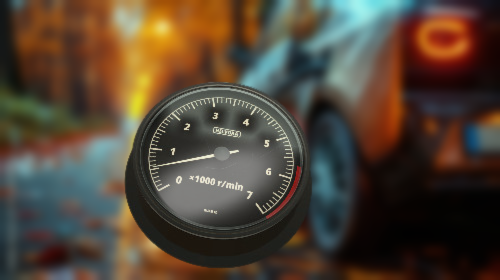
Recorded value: {"value": 500, "unit": "rpm"}
